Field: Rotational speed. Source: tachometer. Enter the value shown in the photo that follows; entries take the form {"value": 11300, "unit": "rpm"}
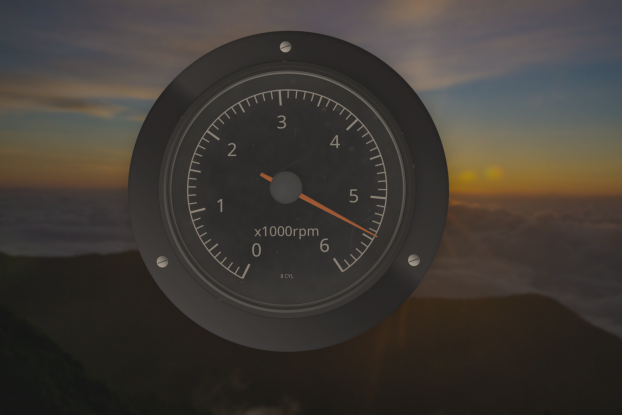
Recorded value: {"value": 5450, "unit": "rpm"}
